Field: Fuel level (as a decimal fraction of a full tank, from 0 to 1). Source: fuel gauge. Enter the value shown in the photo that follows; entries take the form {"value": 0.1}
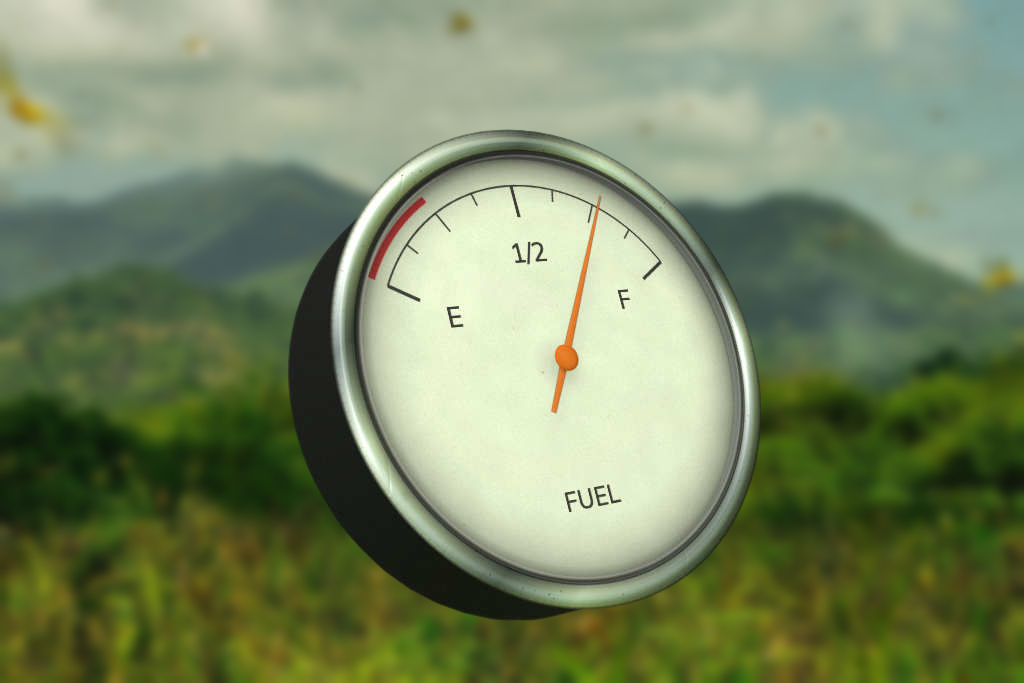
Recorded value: {"value": 0.75}
